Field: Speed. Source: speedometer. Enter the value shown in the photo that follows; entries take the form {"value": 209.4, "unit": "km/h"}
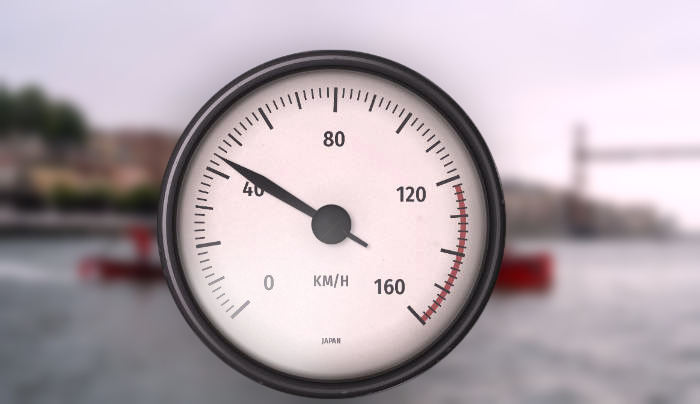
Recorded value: {"value": 44, "unit": "km/h"}
